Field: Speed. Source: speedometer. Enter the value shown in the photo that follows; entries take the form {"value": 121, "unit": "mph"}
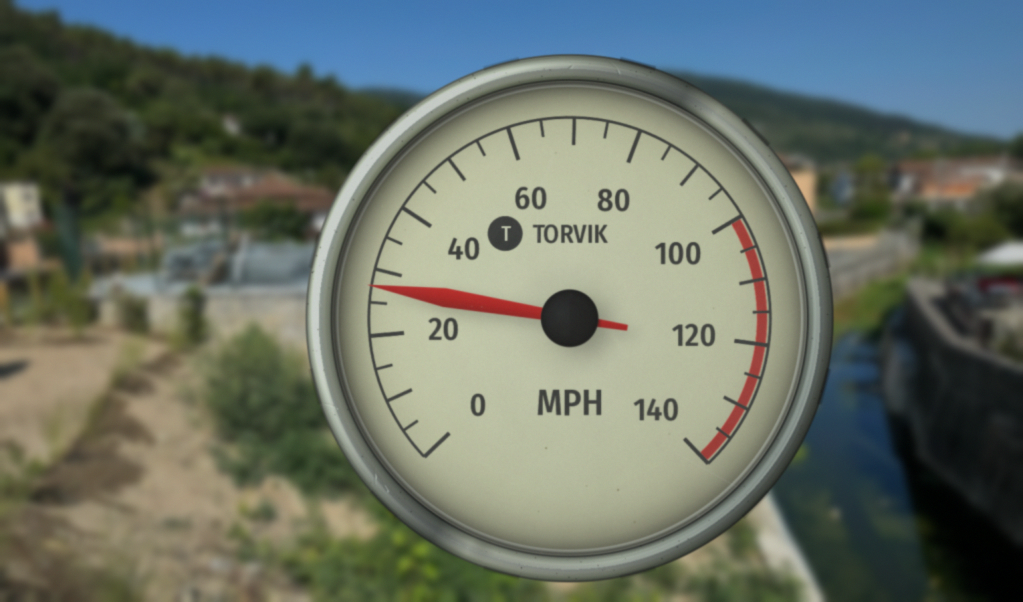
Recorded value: {"value": 27.5, "unit": "mph"}
